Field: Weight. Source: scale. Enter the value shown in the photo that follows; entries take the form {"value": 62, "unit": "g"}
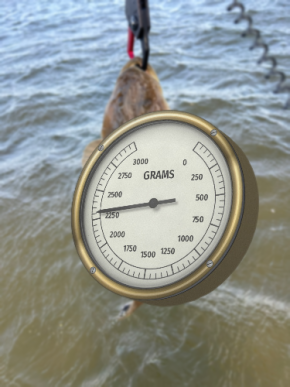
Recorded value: {"value": 2300, "unit": "g"}
